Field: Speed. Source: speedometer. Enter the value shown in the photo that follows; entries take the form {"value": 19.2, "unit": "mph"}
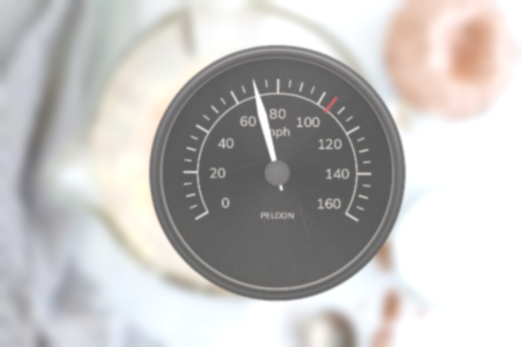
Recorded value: {"value": 70, "unit": "mph"}
